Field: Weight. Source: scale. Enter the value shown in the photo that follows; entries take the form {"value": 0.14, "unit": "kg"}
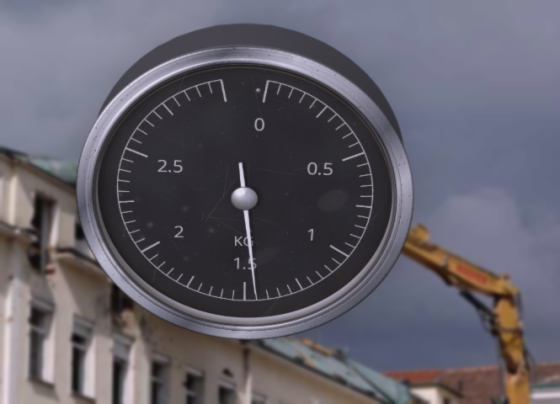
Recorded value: {"value": 1.45, "unit": "kg"}
